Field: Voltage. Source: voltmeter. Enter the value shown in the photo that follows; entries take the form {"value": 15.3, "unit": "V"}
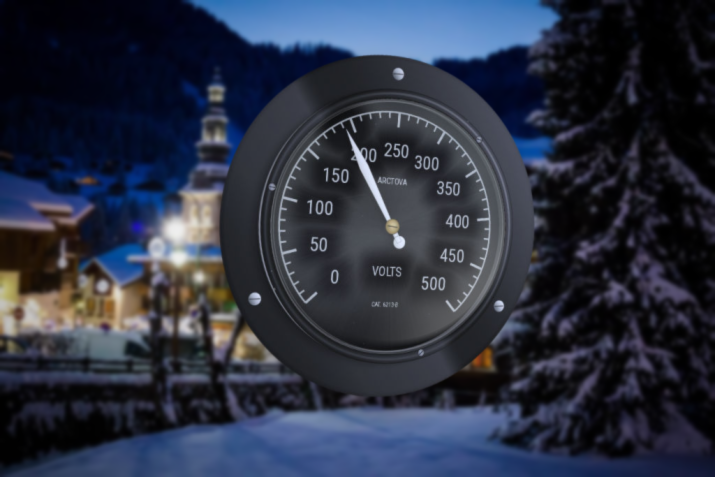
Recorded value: {"value": 190, "unit": "V"}
